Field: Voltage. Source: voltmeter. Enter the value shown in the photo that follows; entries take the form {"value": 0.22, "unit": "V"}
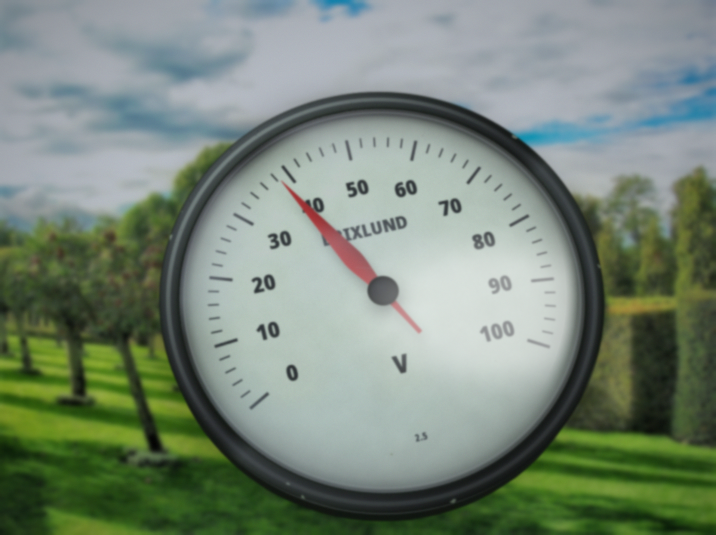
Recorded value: {"value": 38, "unit": "V"}
